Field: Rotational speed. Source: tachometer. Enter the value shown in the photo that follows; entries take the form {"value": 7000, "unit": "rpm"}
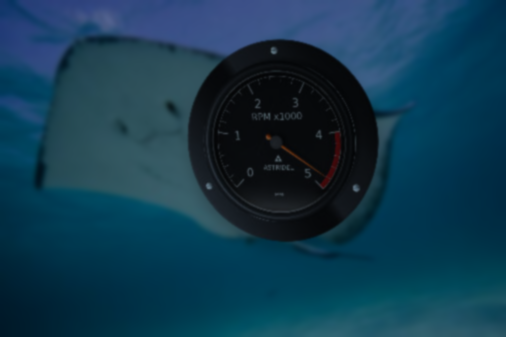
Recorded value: {"value": 4800, "unit": "rpm"}
